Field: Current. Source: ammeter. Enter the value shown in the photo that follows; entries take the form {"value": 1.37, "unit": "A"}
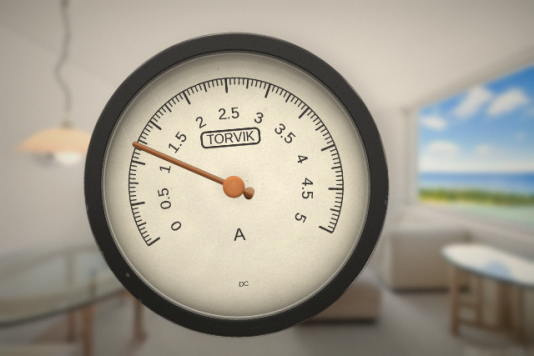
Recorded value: {"value": 1.2, "unit": "A"}
